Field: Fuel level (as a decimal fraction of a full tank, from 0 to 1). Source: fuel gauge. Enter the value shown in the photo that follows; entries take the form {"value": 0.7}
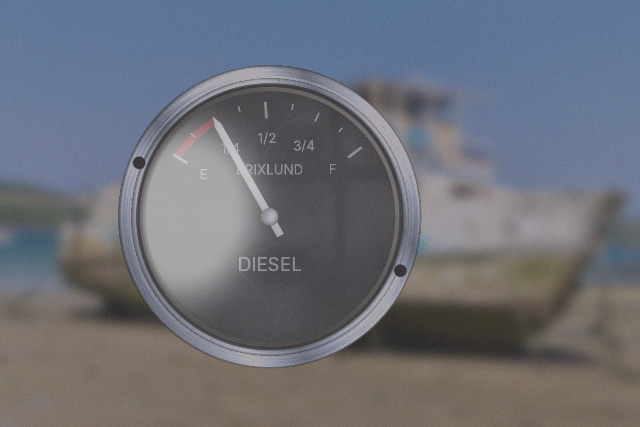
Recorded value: {"value": 0.25}
